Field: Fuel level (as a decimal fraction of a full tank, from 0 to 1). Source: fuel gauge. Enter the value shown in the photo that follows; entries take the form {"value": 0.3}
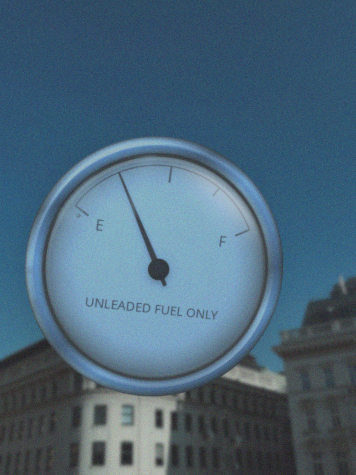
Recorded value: {"value": 0.25}
